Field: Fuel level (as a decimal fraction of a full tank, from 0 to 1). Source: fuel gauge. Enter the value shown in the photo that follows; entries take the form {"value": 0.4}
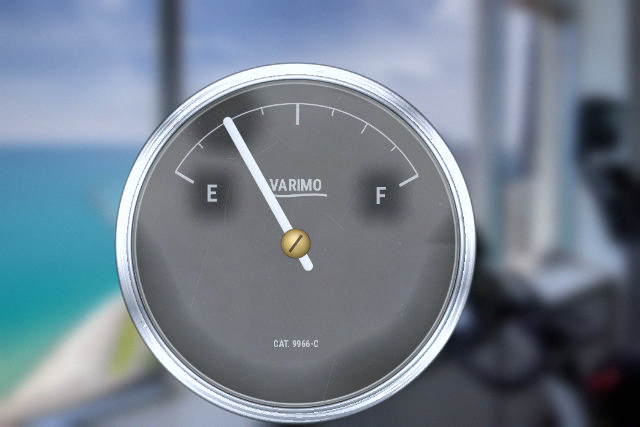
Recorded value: {"value": 0.25}
